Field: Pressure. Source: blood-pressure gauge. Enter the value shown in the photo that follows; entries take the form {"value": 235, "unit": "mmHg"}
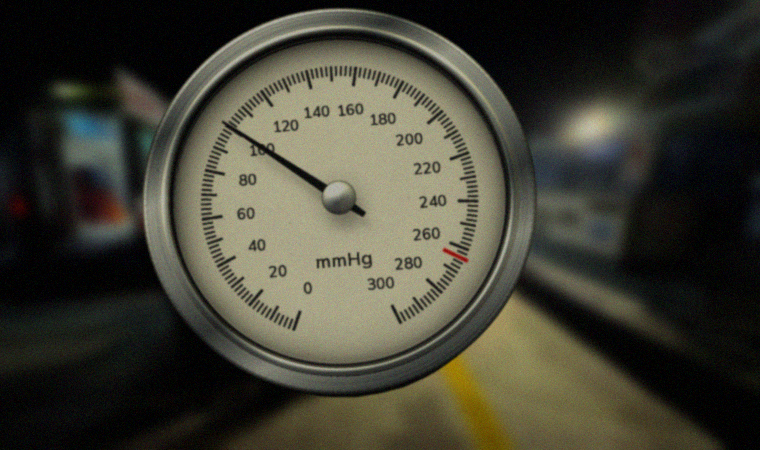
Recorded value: {"value": 100, "unit": "mmHg"}
